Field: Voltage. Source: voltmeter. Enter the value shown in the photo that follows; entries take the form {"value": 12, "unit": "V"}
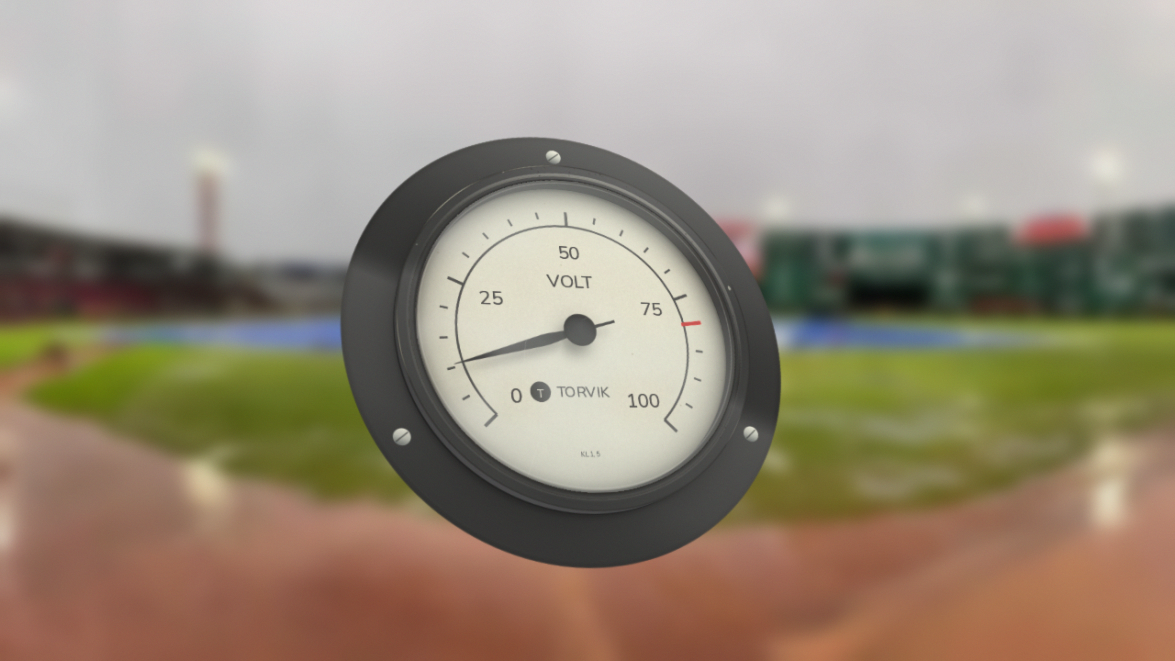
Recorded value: {"value": 10, "unit": "V"}
